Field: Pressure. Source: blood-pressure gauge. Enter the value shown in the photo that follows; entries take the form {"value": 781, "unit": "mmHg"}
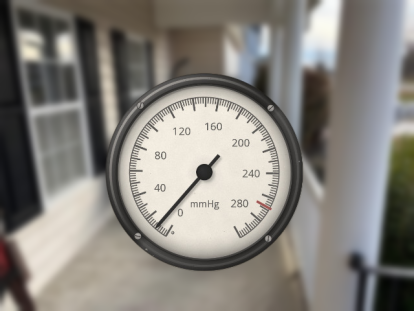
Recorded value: {"value": 10, "unit": "mmHg"}
